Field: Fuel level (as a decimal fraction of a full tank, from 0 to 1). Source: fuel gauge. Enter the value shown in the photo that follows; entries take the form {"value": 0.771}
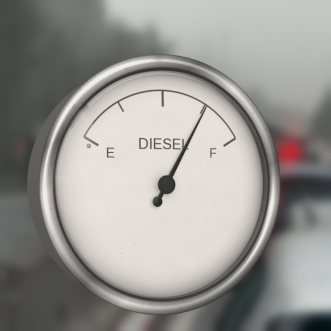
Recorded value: {"value": 0.75}
